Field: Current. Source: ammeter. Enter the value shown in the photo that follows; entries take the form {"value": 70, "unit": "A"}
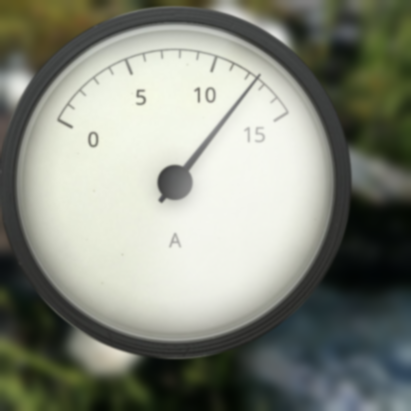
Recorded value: {"value": 12.5, "unit": "A"}
